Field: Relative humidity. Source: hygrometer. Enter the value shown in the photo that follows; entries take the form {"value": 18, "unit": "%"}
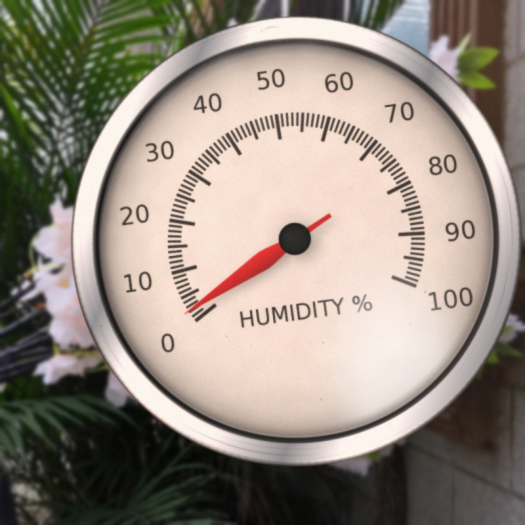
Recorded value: {"value": 2, "unit": "%"}
